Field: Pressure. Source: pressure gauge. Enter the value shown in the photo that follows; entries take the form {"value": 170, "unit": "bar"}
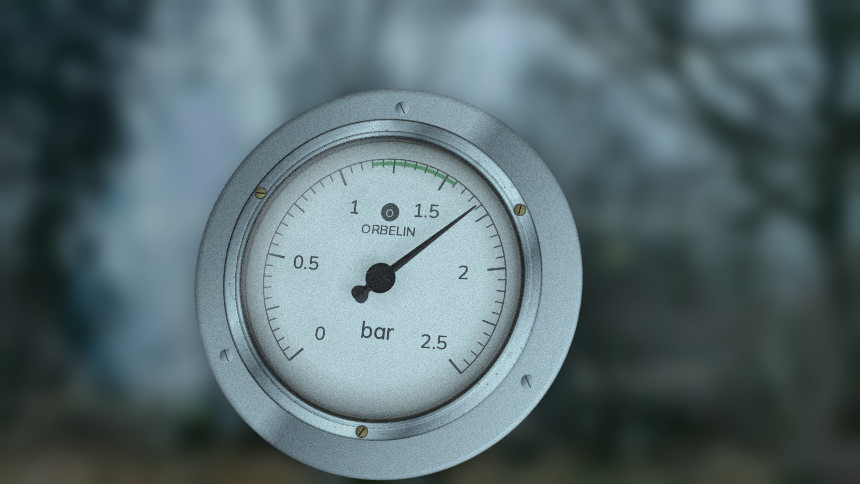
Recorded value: {"value": 1.7, "unit": "bar"}
